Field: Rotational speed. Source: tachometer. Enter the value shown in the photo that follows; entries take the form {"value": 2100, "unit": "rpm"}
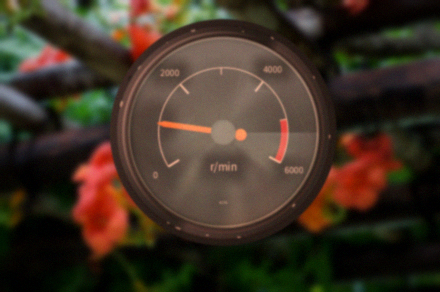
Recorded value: {"value": 1000, "unit": "rpm"}
